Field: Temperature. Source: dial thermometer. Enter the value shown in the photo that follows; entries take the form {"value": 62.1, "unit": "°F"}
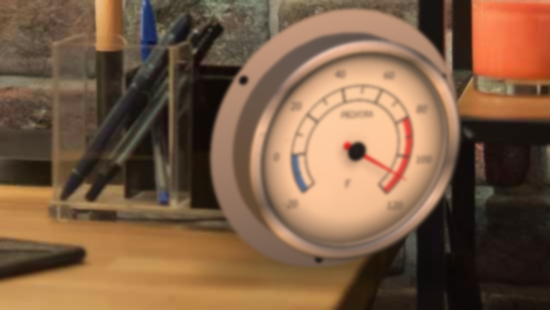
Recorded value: {"value": 110, "unit": "°F"}
